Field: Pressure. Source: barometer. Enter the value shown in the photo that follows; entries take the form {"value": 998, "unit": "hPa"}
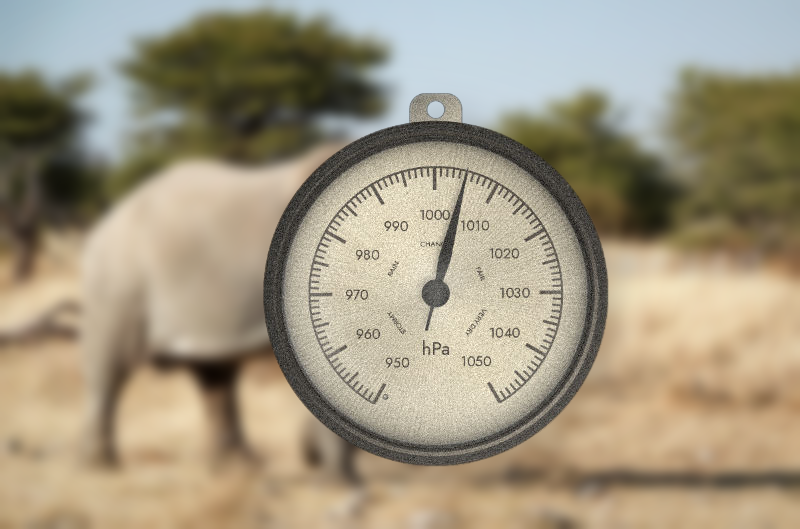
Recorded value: {"value": 1005, "unit": "hPa"}
